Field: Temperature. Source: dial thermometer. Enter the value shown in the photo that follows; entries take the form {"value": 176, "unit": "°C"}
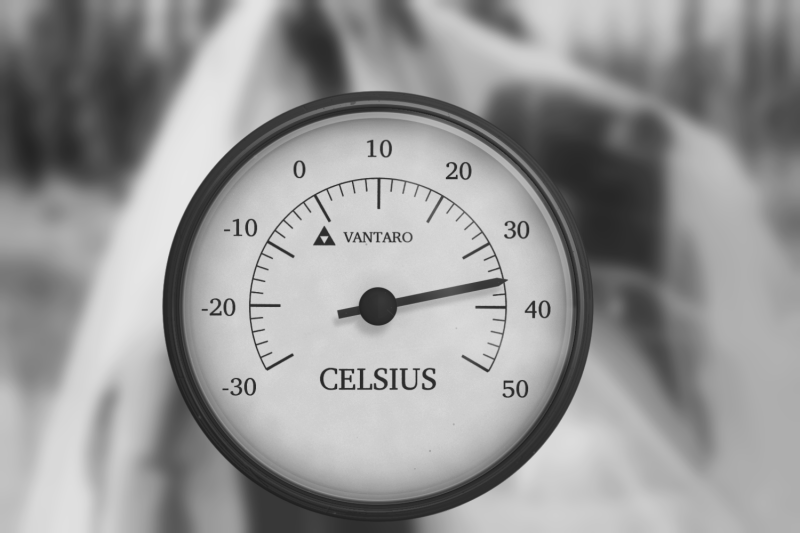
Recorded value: {"value": 36, "unit": "°C"}
